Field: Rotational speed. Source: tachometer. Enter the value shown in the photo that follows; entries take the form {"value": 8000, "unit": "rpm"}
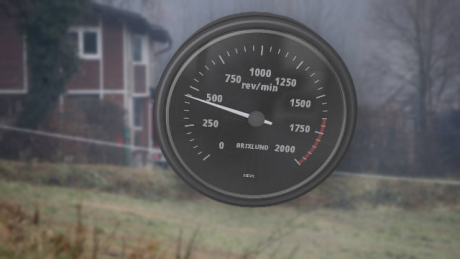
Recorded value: {"value": 450, "unit": "rpm"}
